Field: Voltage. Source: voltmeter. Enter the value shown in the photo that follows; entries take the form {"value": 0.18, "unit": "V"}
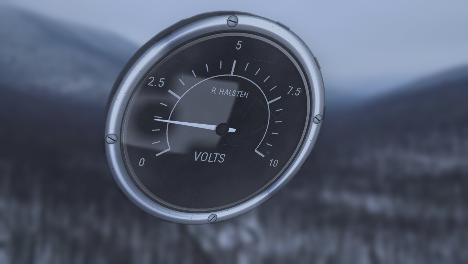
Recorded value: {"value": 1.5, "unit": "V"}
